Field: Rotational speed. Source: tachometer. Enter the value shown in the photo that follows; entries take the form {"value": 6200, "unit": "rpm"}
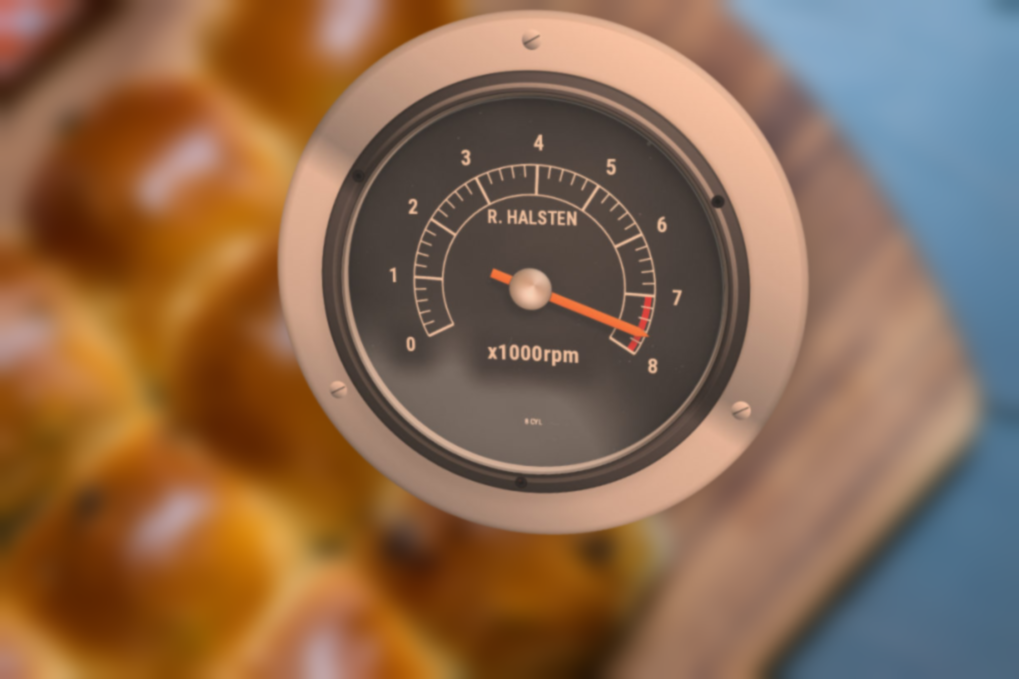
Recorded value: {"value": 7600, "unit": "rpm"}
